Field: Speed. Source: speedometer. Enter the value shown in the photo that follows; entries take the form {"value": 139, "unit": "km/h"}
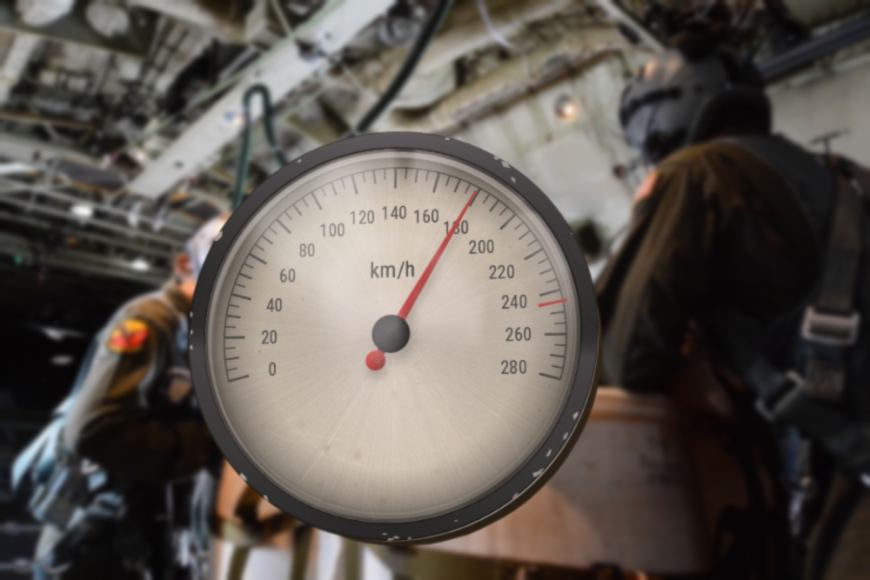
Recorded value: {"value": 180, "unit": "km/h"}
